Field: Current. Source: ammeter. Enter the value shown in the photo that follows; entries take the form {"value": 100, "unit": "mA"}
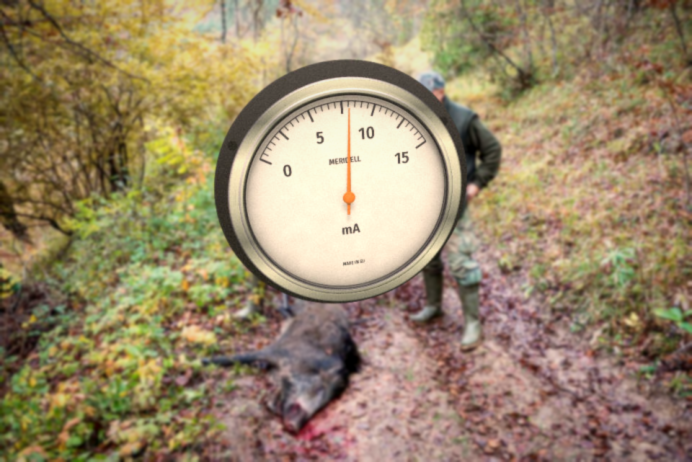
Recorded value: {"value": 8, "unit": "mA"}
